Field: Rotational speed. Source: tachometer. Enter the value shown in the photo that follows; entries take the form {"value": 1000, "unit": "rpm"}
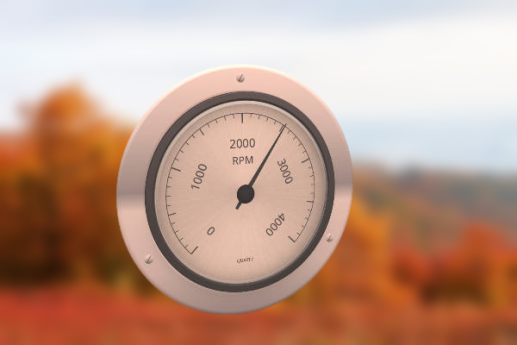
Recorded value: {"value": 2500, "unit": "rpm"}
